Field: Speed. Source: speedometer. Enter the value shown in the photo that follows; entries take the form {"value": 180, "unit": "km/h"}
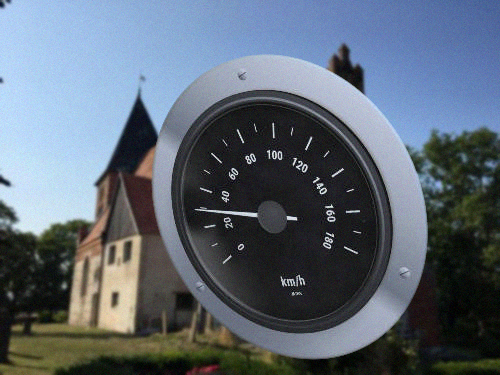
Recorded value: {"value": 30, "unit": "km/h"}
